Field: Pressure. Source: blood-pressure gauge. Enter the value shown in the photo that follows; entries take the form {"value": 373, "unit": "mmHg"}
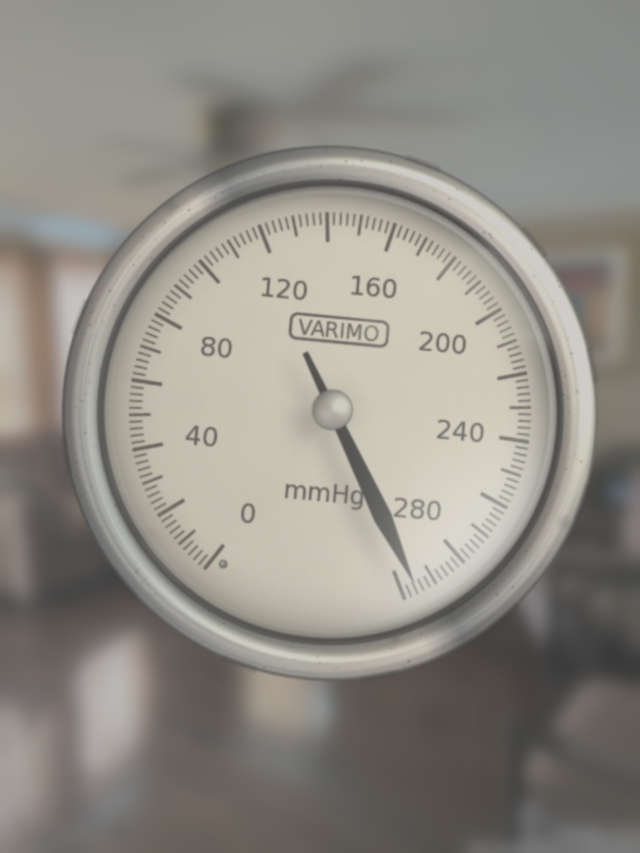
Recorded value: {"value": 296, "unit": "mmHg"}
